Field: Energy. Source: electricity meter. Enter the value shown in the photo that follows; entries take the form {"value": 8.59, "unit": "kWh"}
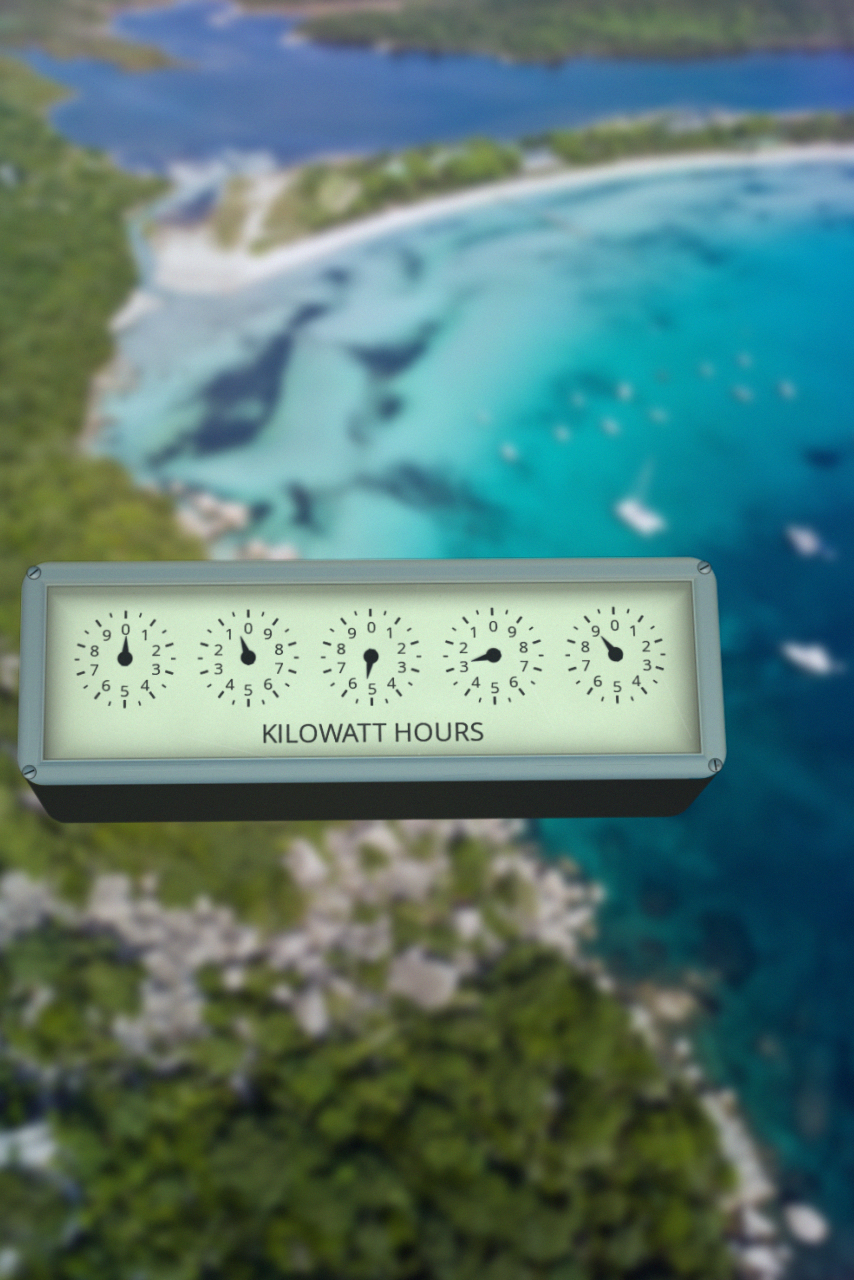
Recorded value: {"value": 529, "unit": "kWh"}
